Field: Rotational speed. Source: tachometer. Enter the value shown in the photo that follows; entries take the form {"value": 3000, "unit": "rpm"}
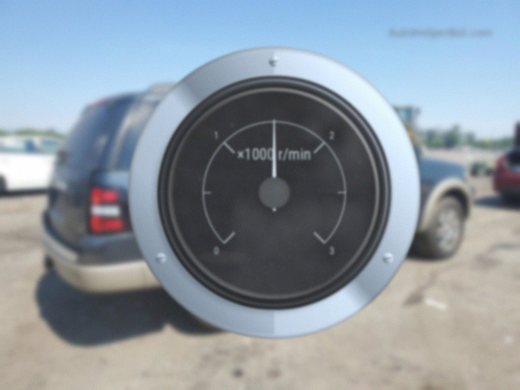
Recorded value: {"value": 1500, "unit": "rpm"}
